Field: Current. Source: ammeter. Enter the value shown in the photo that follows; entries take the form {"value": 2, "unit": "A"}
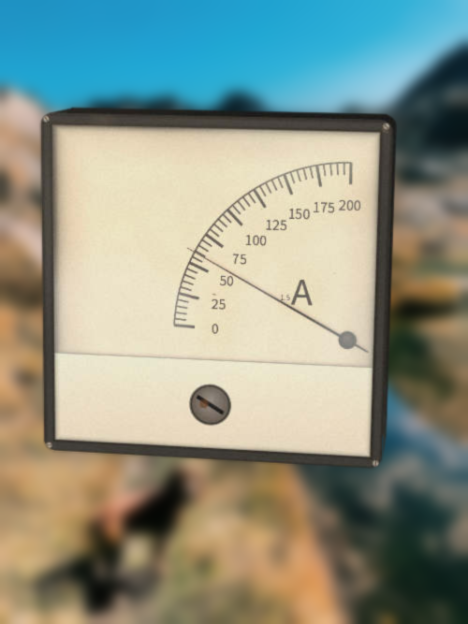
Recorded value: {"value": 60, "unit": "A"}
